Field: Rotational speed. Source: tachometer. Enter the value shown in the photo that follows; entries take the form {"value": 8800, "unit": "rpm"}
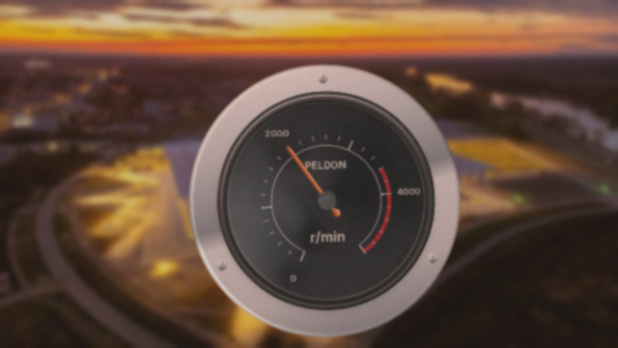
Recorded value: {"value": 2000, "unit": "rpm"}
